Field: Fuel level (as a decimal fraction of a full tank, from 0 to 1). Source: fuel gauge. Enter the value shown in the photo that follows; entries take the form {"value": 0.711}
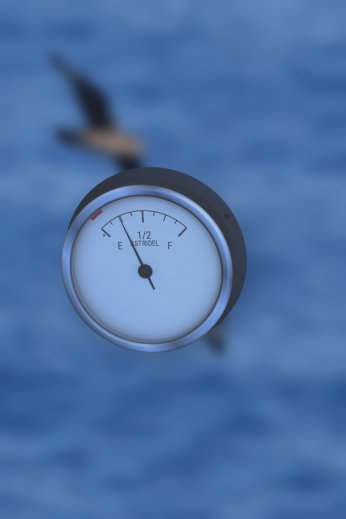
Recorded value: {"value": 0.25}
